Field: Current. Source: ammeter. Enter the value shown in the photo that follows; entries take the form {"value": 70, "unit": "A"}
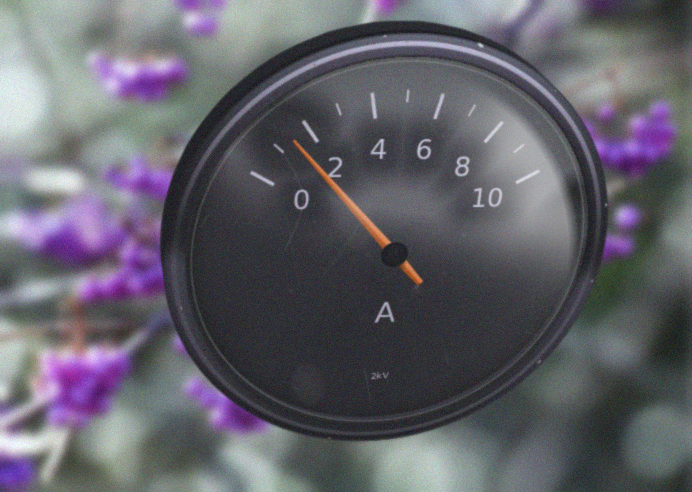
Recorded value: {"value": 1.5, "unit": "A"}
